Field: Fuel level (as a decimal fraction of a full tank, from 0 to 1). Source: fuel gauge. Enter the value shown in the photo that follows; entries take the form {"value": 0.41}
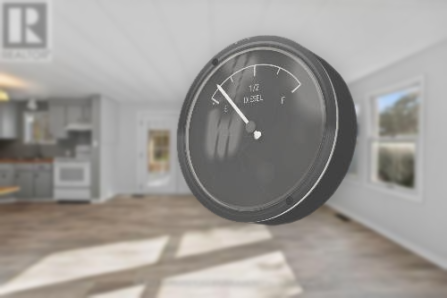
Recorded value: {"value": 0.125}
